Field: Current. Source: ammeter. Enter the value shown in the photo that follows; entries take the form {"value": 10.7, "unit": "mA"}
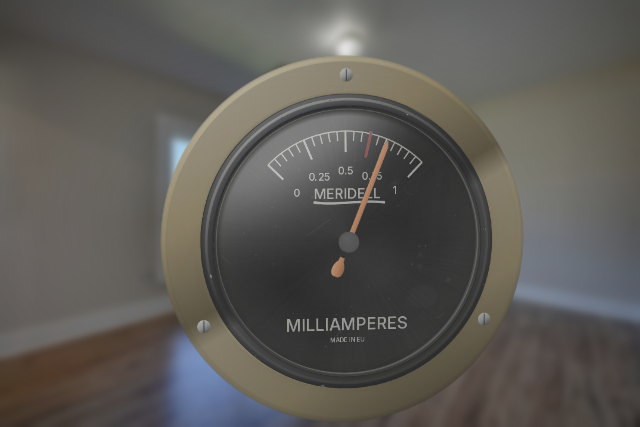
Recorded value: {"value": 0.75, "unit": "mA"}
